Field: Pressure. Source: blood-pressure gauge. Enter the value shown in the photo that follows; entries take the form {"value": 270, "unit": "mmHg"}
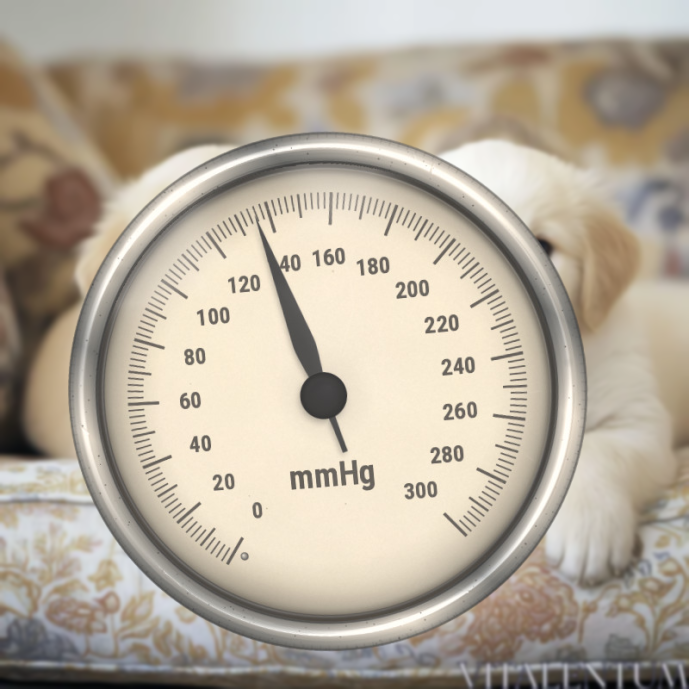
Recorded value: {"value": 136, "unit": "mmHg"}
